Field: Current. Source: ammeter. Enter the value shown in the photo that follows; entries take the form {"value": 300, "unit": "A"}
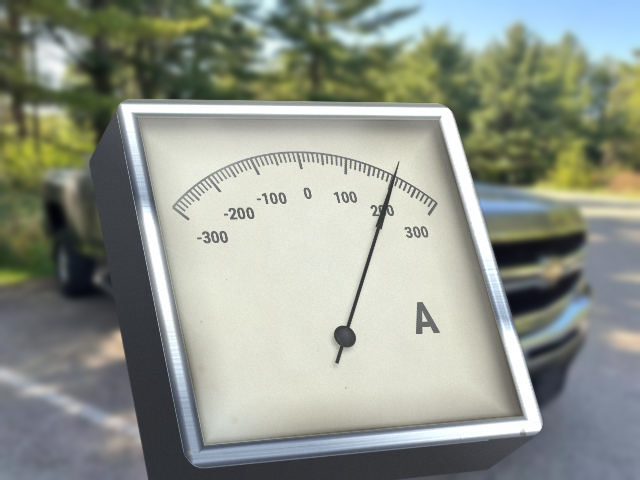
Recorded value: {"value": 200, "unit": "A"}
